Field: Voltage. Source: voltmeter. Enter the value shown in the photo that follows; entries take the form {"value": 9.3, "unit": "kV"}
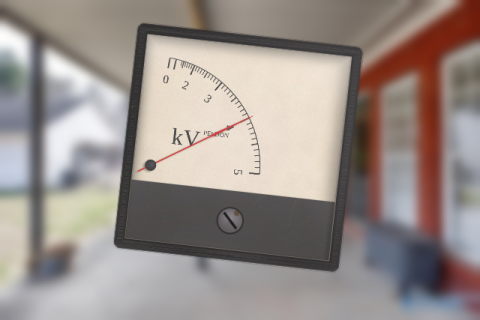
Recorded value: {"value": 4, "unit": "kV"}
